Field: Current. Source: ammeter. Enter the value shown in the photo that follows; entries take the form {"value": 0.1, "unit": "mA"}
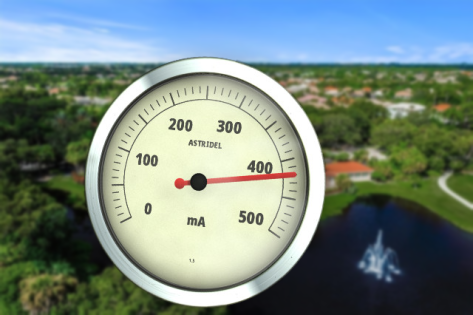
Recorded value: {"value": 420, "unit": "mA"}
